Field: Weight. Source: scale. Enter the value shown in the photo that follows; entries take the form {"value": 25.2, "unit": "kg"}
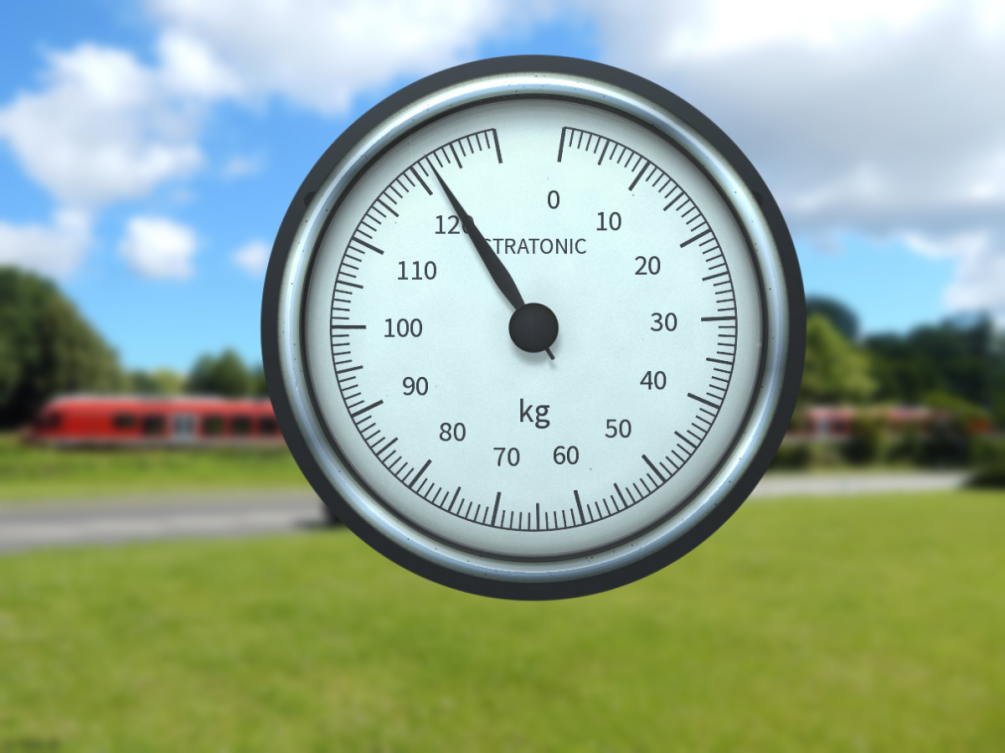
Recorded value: {"value": 122, "unit": "kg"}
